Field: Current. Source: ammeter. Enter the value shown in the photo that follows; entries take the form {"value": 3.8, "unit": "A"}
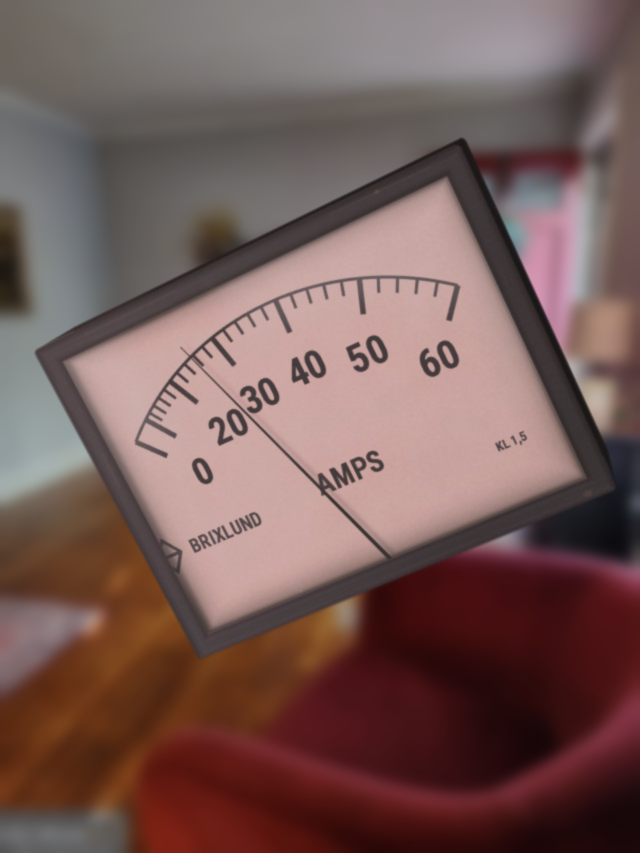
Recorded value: {"value": 26, "unit": "A"}
